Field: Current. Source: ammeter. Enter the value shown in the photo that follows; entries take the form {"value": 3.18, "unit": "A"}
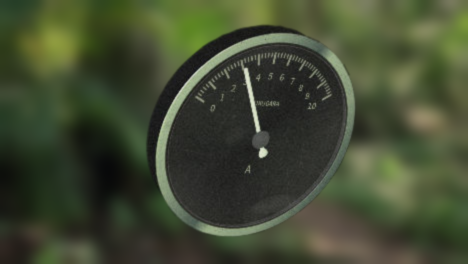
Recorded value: {"value": 3, "unit": "A"}
